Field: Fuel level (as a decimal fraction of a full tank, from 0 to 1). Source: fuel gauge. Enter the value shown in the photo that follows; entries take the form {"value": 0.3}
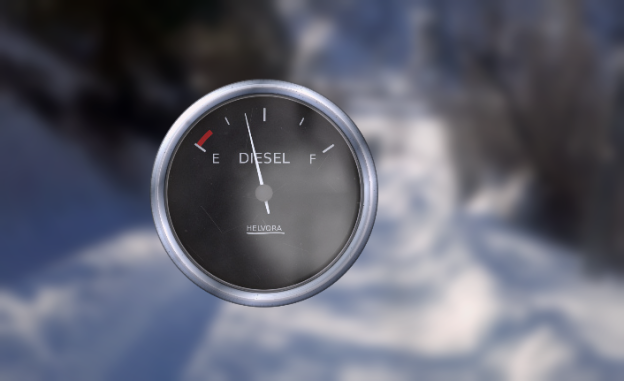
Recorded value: {"value": 0.375}
